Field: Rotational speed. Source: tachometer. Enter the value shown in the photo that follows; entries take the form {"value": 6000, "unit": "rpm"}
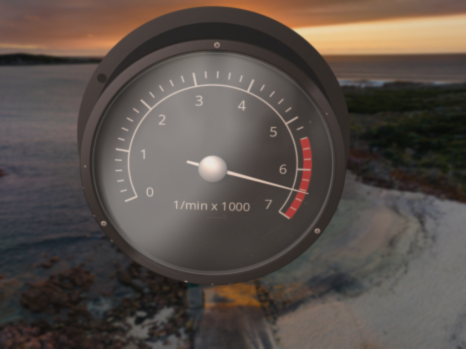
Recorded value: {"value": 6400, "unit": "rpm"}
